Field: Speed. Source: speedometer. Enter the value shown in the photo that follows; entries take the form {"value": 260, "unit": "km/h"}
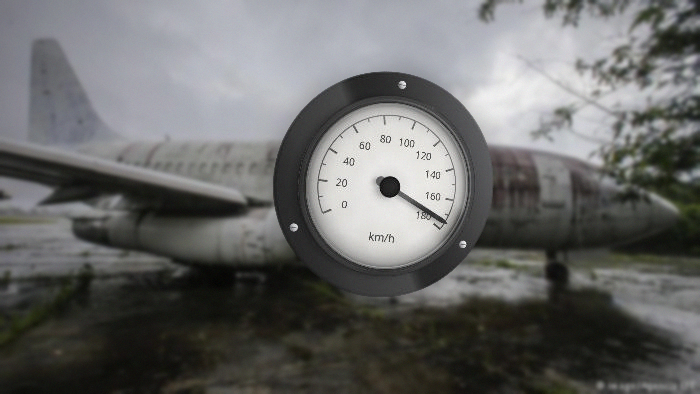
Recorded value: {"value": 175, "unit": "km/h"}
